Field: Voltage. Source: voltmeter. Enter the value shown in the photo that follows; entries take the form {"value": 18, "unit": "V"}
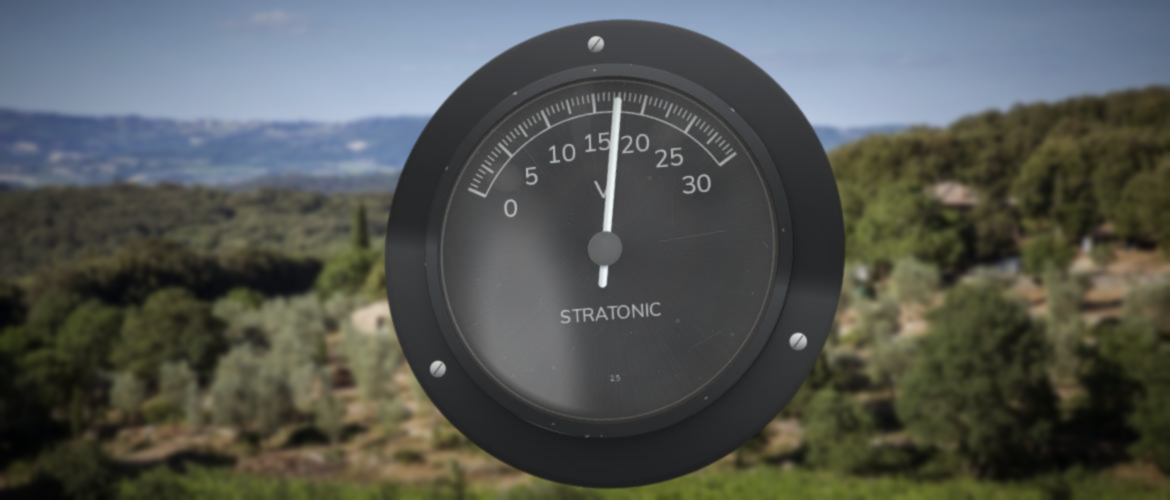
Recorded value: {"value": 17.5, "unit": "V"}
